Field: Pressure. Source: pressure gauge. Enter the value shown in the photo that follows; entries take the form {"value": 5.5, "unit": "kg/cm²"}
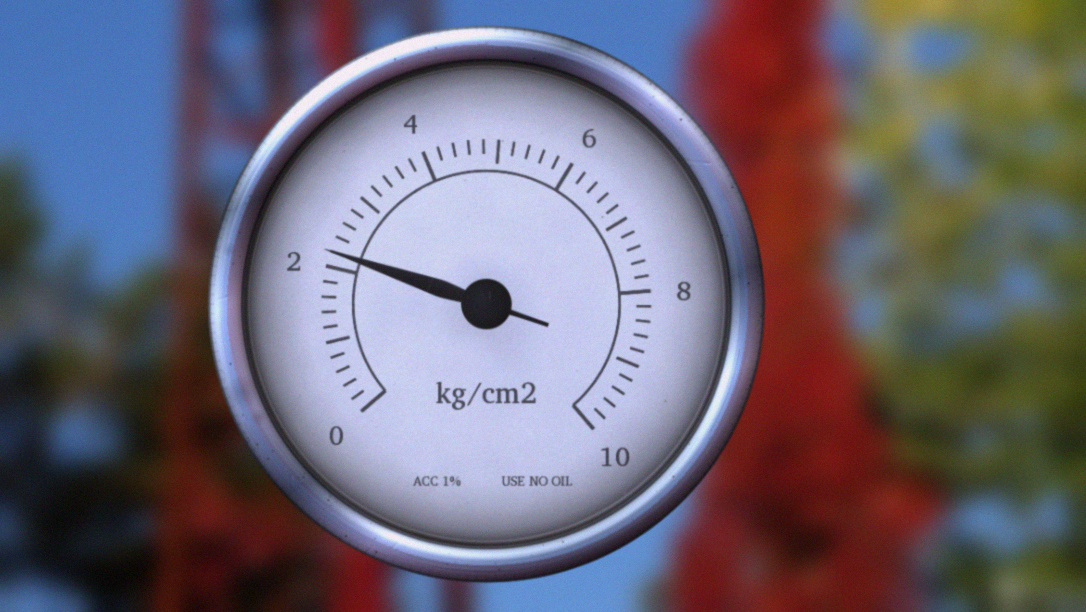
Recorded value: {"value": 2.2, "unit": "kg/cm²"}
